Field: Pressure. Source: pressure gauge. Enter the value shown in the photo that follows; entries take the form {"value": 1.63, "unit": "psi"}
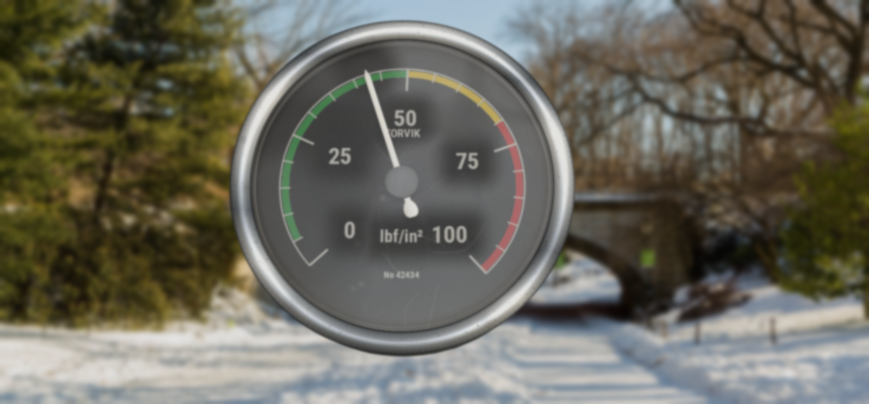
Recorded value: {"value": 42.5, "unit": "psi"}
